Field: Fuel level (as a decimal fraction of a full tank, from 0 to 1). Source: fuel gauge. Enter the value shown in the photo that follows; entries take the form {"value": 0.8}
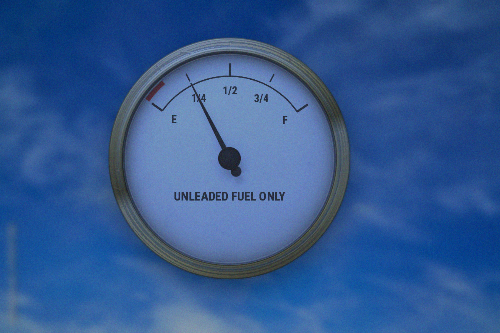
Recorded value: {"value": 0.25}
